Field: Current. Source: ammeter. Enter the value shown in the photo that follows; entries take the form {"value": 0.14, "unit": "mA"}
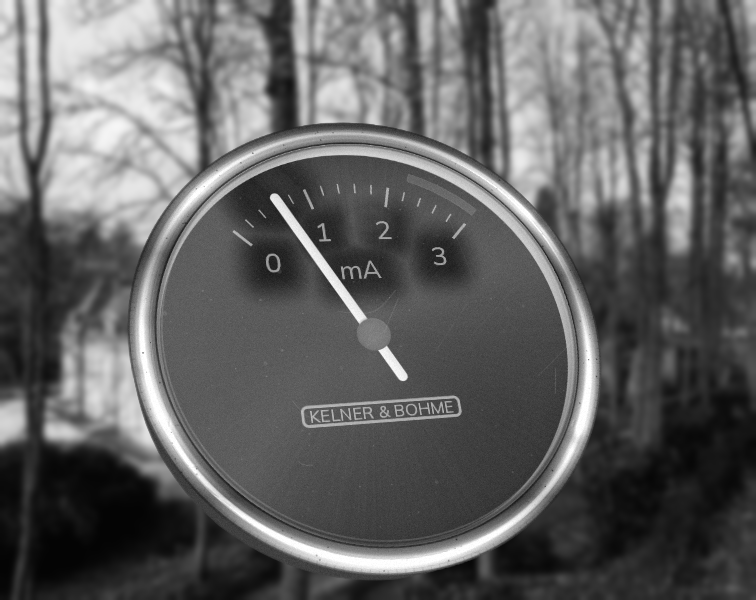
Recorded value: {"value": 0.6, "unit": "mA"}
